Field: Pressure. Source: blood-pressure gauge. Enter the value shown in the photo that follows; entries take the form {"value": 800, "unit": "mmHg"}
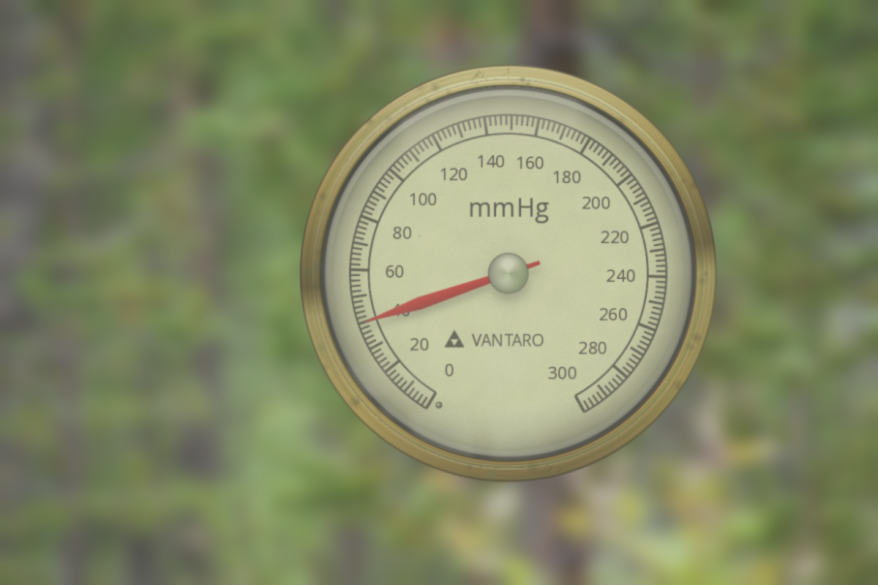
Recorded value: {"value": 40, "unit": "mmHg"}
